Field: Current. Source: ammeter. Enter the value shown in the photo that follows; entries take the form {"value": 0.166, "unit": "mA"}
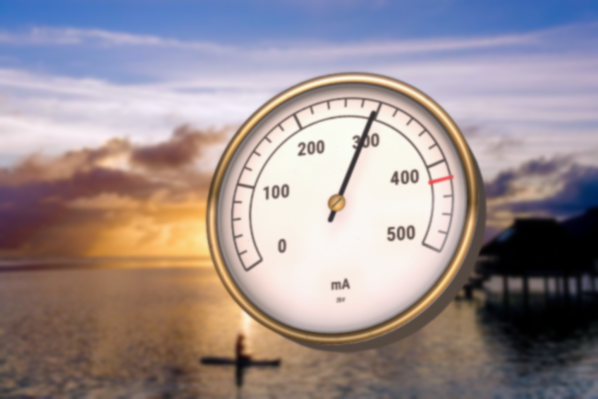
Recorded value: {"value": 300, "unit": "mA"}
